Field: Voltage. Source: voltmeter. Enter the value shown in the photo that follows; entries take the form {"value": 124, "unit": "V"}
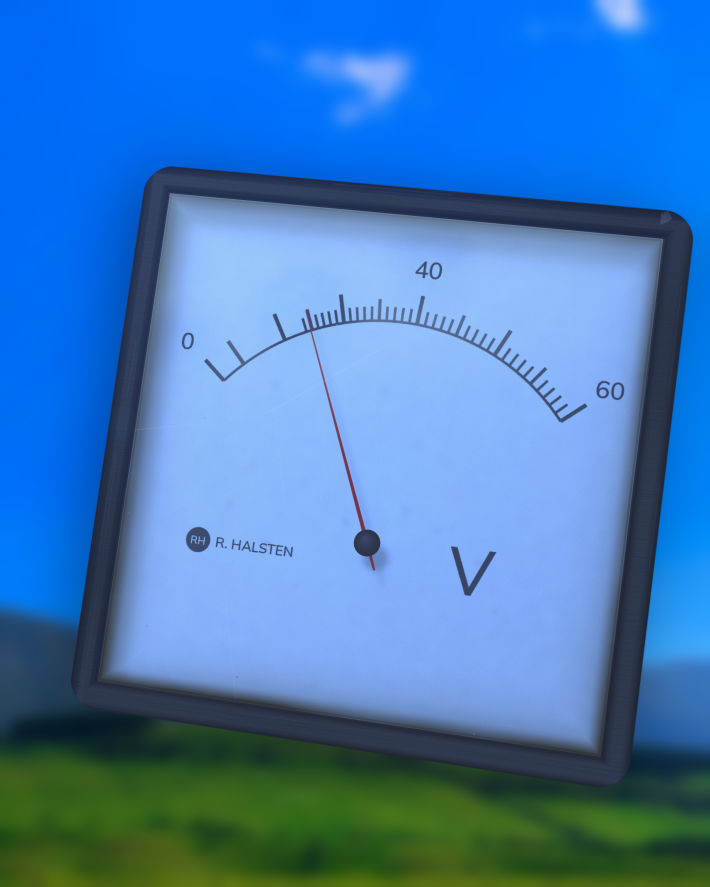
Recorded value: {"value": 25, "unit": "V"}
